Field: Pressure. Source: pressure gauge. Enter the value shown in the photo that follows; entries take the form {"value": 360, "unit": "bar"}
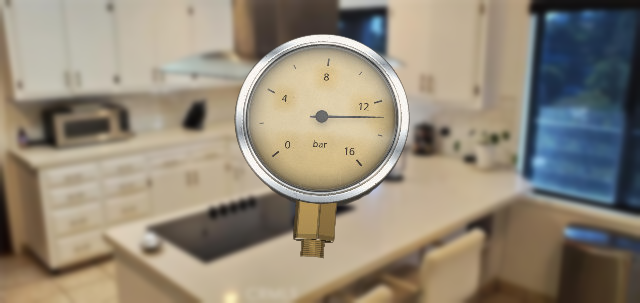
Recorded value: {"value": 13, "unit": "bar"}
